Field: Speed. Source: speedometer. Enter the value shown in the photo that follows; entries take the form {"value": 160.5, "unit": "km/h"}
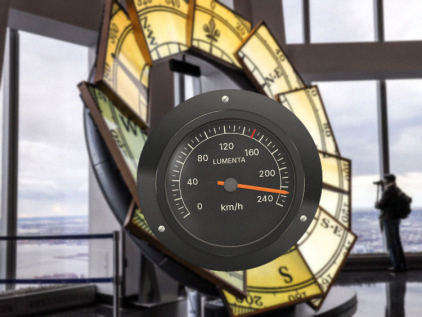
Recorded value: {"value": 225, "unit": "km/h"}
